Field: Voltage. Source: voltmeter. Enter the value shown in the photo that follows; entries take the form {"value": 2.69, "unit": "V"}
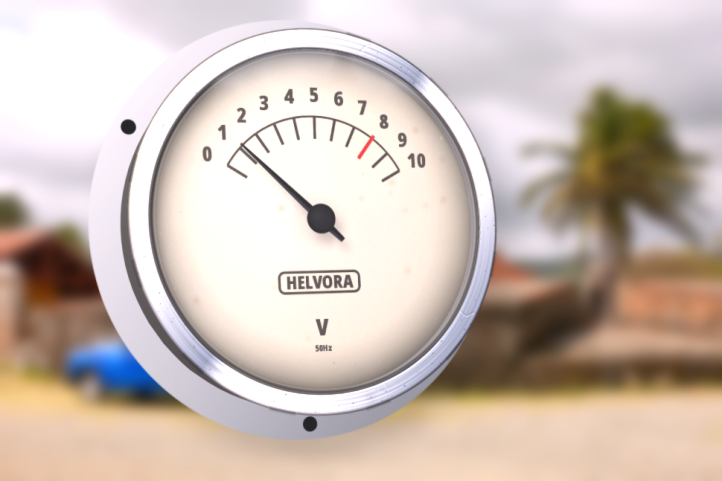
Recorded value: {"value": 1, "unit": "V"}
